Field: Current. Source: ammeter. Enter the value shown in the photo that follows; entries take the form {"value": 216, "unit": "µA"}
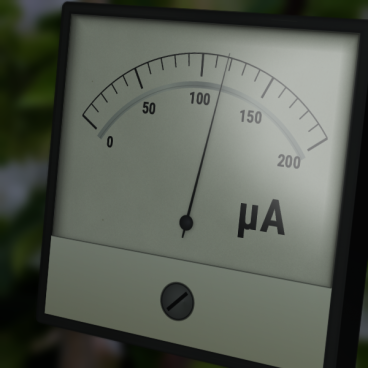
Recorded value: {"value": 120, "unit": "µA"}
